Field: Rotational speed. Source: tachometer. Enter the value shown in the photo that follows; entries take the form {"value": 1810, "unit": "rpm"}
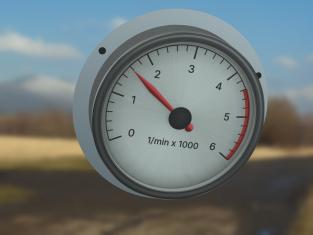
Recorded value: {"value": 1600, "unit": "rpm"}
